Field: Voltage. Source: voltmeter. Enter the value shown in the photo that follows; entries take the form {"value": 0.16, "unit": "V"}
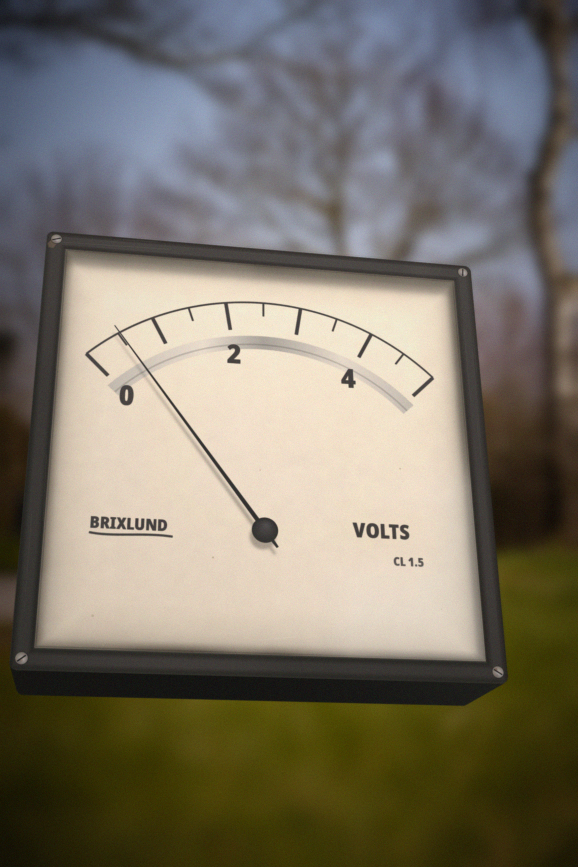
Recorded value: {"value": 0.5, "unit": "V"}
